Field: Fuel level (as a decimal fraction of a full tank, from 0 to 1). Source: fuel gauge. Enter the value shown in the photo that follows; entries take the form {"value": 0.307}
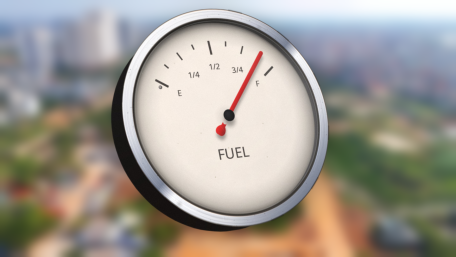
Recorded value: {"value": 0.875}
